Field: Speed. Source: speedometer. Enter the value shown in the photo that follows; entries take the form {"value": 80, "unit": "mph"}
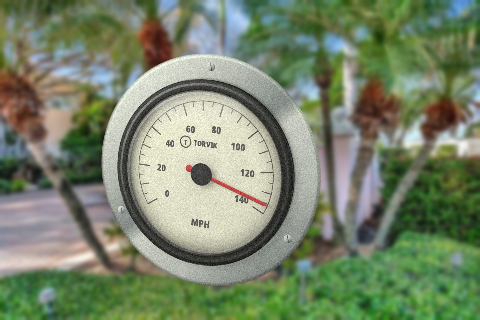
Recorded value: {"value": 135, "unit": "mph"}
